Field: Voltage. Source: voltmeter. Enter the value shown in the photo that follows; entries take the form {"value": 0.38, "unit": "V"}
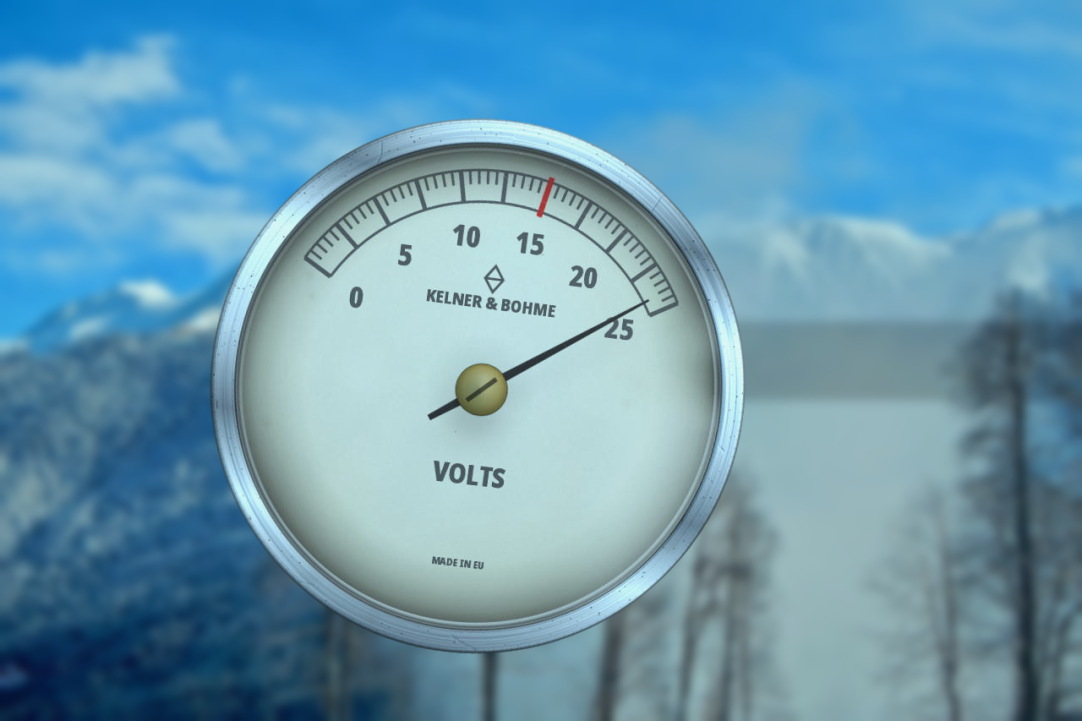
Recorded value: {"value": 24, "unit": "V"}
